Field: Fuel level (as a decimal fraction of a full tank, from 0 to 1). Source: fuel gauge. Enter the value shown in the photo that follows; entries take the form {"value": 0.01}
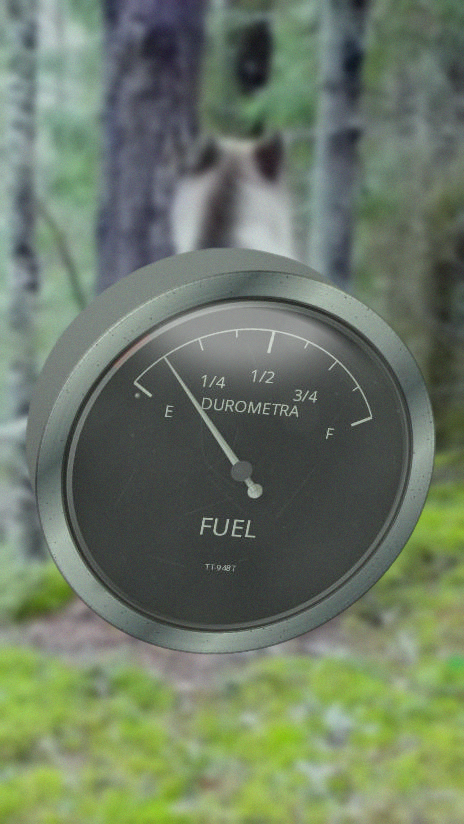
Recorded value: {"value": 0.125}
